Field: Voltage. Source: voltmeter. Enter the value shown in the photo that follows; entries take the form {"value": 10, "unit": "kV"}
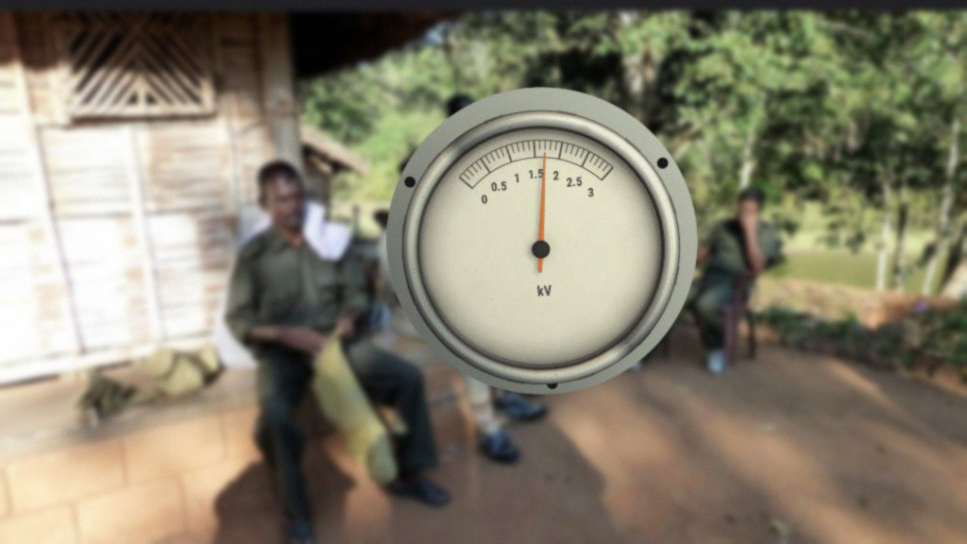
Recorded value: {"value": 1.7, "unit": "kV"}
